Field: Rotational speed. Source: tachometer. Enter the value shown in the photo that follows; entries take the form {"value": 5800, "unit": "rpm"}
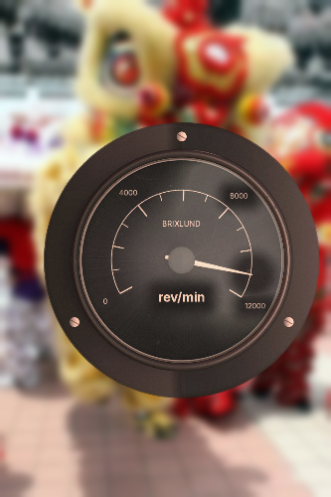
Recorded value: {"value": 11000, "unit": "rpm"}
